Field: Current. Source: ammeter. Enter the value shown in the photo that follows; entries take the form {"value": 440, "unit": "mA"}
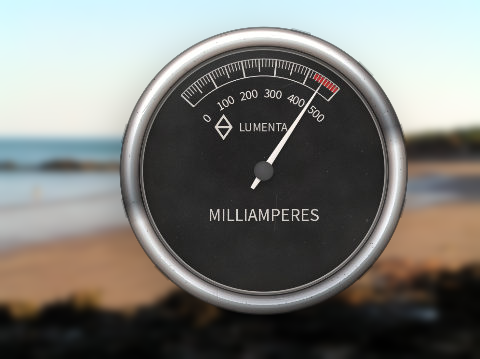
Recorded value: {"value": 450, "unit": "mA"}
